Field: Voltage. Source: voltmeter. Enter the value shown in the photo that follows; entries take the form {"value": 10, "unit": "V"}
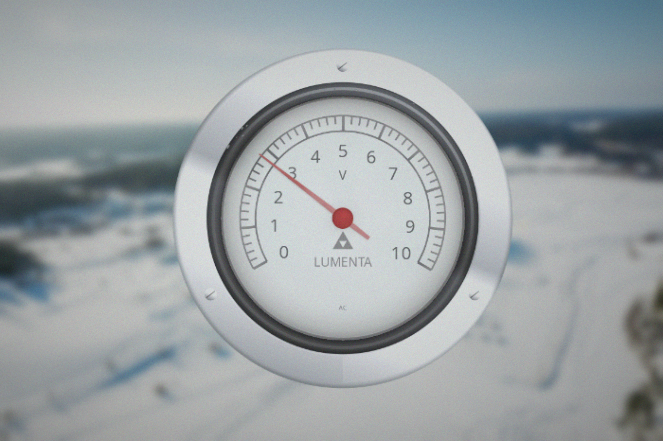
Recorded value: {"value": 2.8, "unit": "V"}
